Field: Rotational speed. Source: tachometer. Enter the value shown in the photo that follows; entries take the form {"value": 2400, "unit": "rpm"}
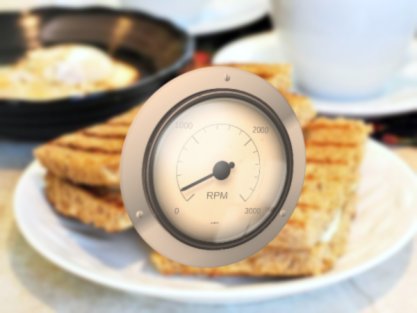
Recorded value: {"value": 200, "unit": "rpm"}
